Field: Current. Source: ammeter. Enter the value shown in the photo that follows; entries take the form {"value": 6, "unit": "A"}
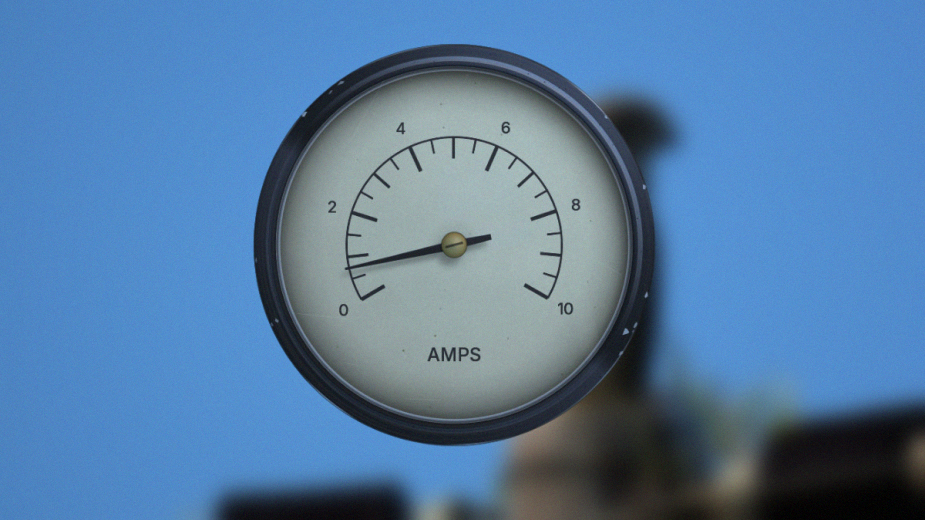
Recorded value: {"value": 0.75, "unit": "A"}
